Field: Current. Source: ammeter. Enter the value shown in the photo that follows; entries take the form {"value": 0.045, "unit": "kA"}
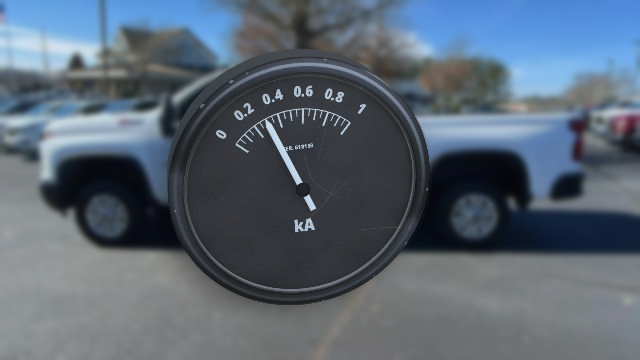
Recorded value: {"value": 0.3, "unit": "kA"}
